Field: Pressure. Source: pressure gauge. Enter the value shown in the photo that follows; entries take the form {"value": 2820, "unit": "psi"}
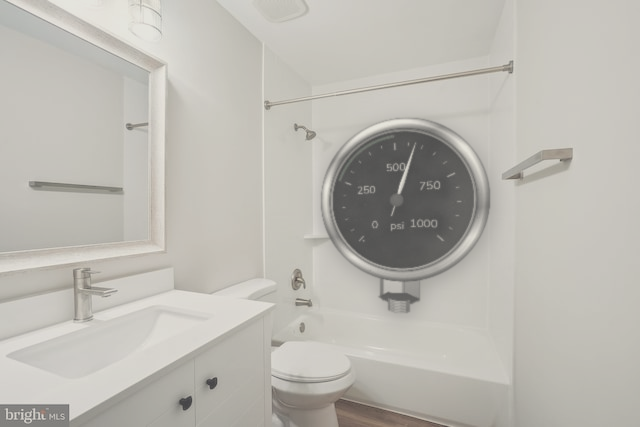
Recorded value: {"value": 575, "unit": "psi"}
